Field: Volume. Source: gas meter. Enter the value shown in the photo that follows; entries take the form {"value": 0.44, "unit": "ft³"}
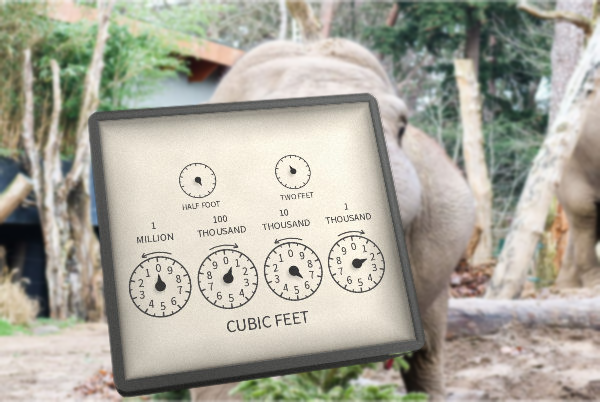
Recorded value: {"value": 6200, "unit": "ft³"}
